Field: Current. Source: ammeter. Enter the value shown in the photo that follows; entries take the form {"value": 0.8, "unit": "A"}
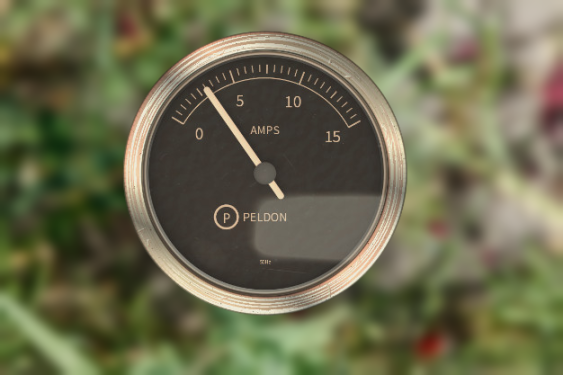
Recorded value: {"value": 3, "unit": "A"}
